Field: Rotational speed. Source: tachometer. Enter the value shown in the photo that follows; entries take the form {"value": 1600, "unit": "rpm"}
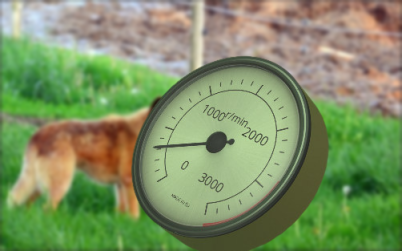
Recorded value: {"value": 300, "unit": "rpm"}
